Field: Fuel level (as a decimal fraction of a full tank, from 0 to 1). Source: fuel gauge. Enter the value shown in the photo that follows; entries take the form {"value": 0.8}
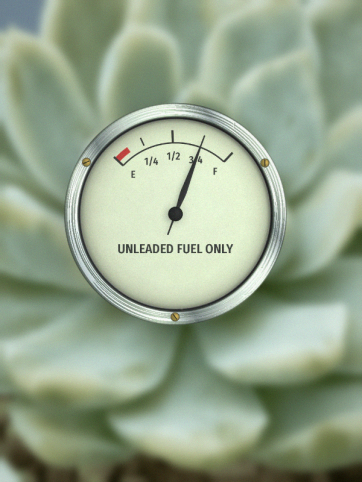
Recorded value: {"value": 0.75}
